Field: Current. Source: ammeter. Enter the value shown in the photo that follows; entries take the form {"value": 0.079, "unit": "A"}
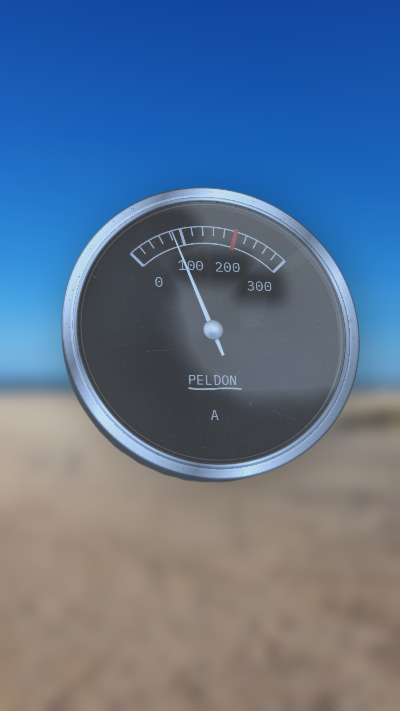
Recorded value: {"value": 80, "unit": "A"}
